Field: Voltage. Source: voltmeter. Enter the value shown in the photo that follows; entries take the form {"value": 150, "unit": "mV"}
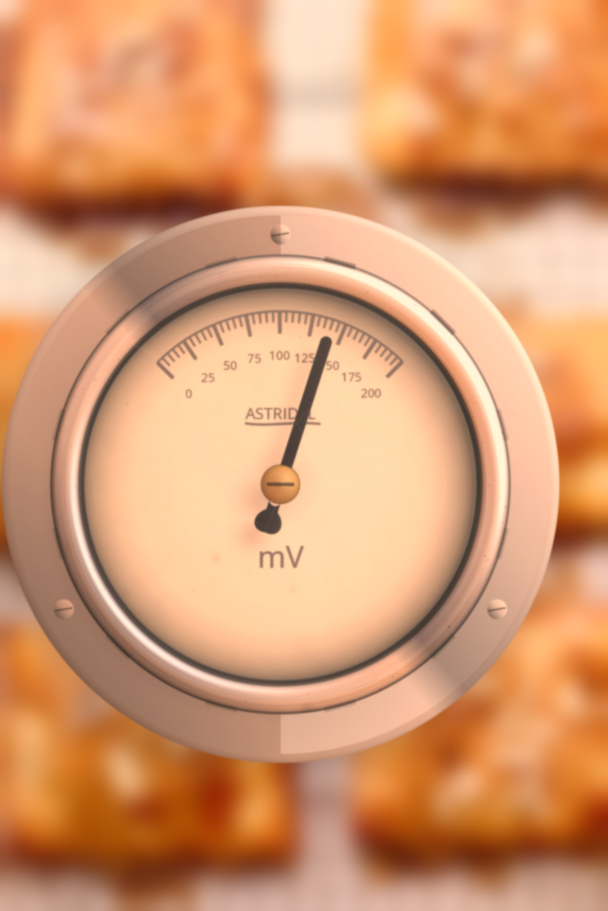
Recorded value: {"value": 140, "unit": "mV"}
